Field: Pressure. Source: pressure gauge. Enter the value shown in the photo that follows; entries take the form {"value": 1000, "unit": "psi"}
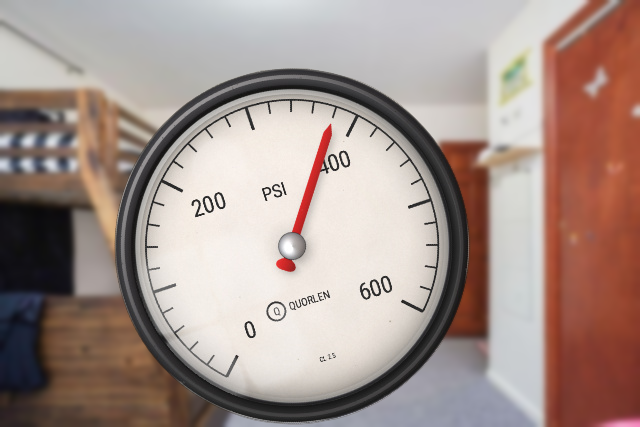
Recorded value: {"value": 380, "unit": "psi"}
